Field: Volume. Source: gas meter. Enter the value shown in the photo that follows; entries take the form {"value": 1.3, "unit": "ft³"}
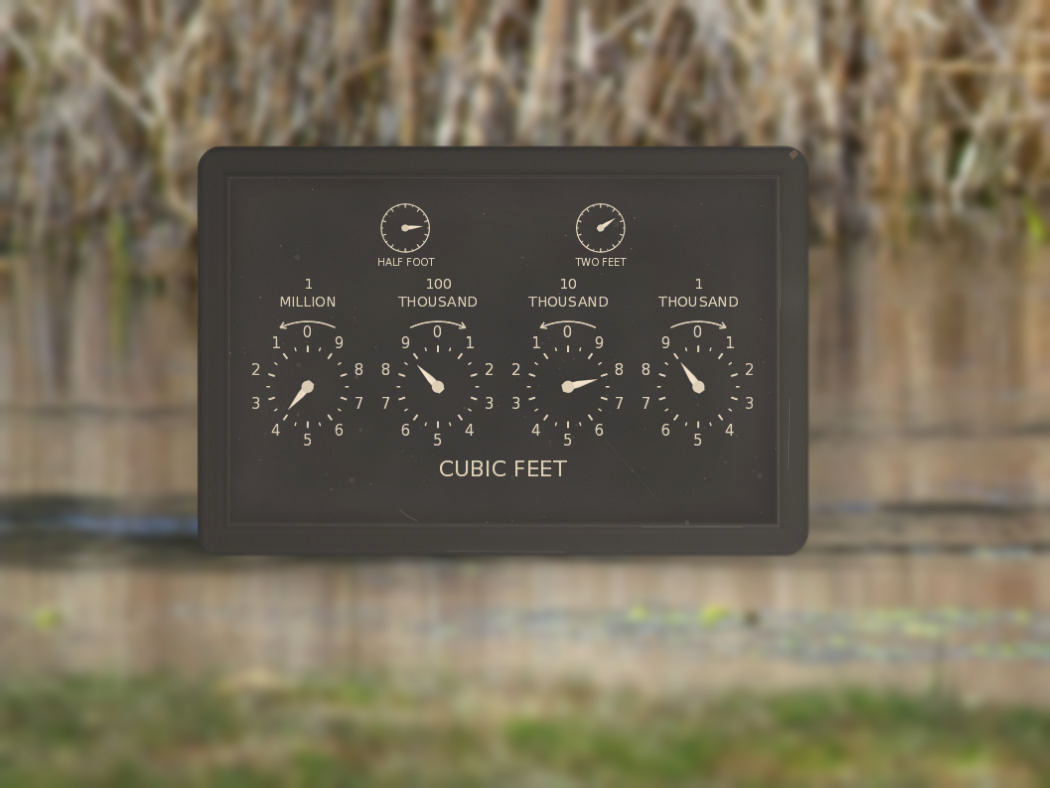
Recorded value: {"value": 387900, "unit": "ft³"}
